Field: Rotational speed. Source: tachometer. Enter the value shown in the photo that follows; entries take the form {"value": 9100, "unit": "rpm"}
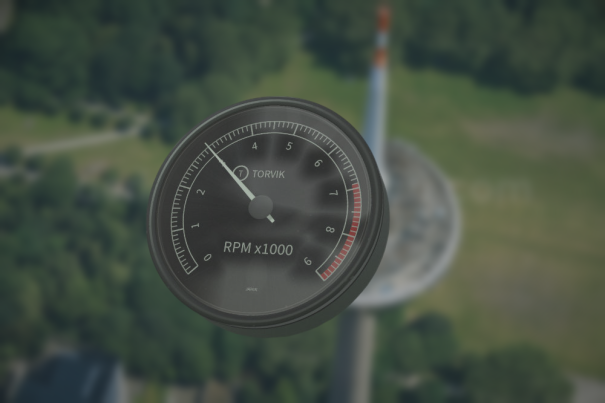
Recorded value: {"value": 3000, "unit": "rpm"}
